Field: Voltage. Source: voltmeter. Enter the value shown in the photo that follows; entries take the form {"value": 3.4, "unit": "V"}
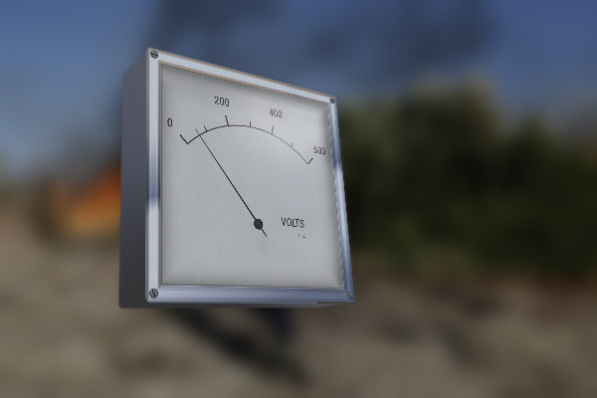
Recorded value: {"value": 50, "unit": "V"}
